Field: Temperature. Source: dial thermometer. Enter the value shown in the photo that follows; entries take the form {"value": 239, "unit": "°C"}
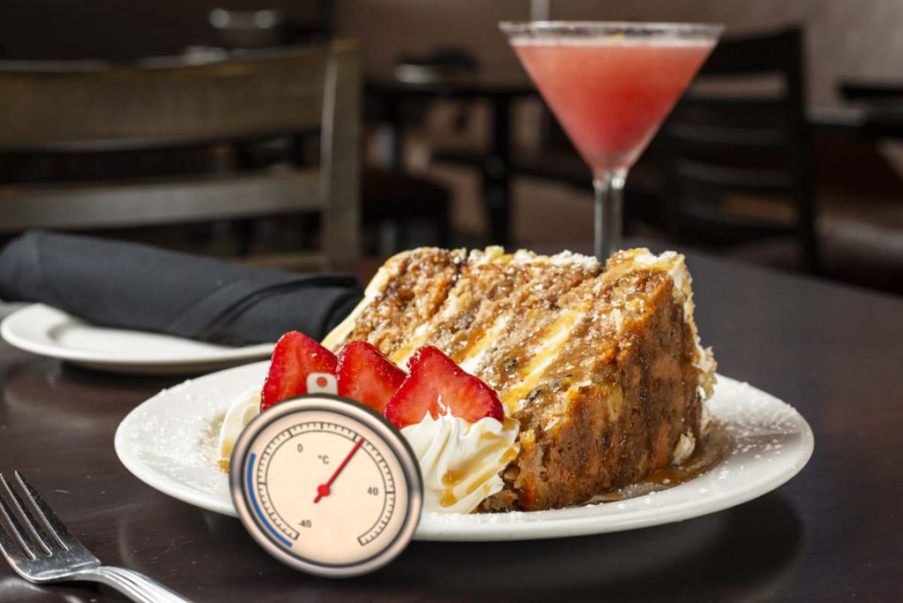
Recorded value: {"value": 22, "unit": "°C"}
